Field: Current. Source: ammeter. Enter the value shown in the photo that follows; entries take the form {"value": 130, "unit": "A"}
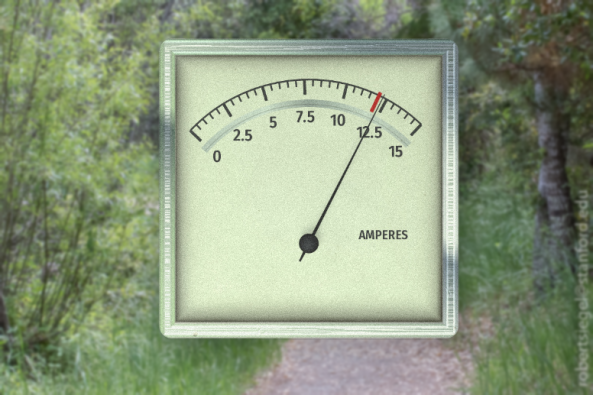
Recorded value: {"value": 12.25, "unit": "A"}
